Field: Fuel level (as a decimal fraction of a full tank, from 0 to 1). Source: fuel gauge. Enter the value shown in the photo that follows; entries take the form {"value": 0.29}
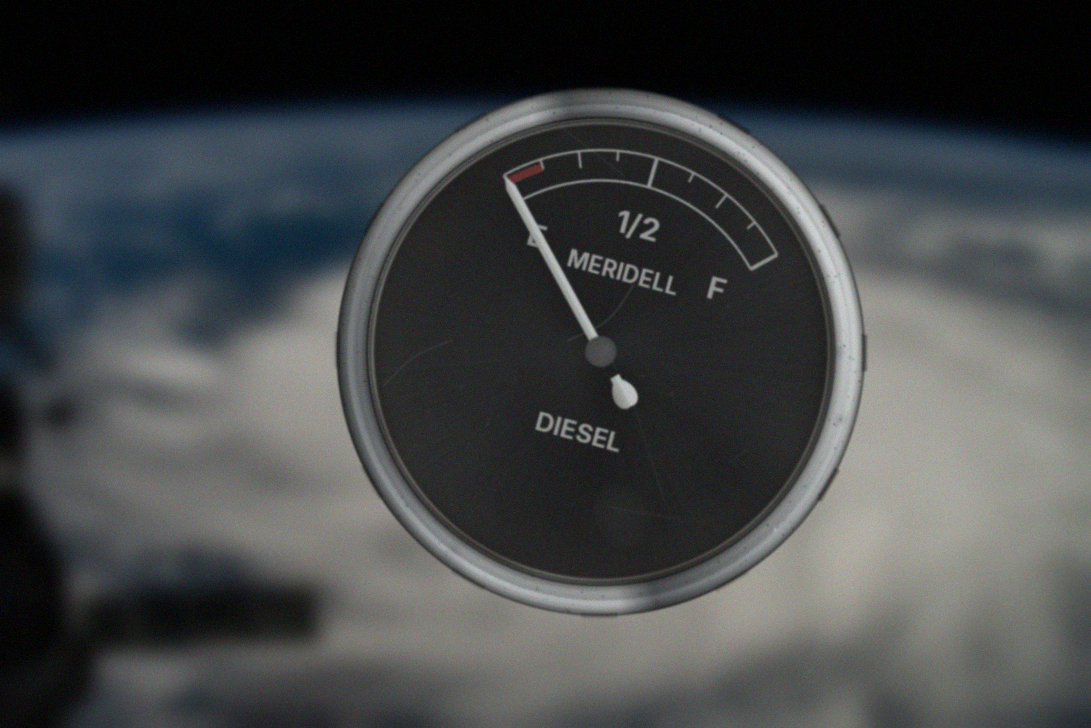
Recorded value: {"value": 0}
